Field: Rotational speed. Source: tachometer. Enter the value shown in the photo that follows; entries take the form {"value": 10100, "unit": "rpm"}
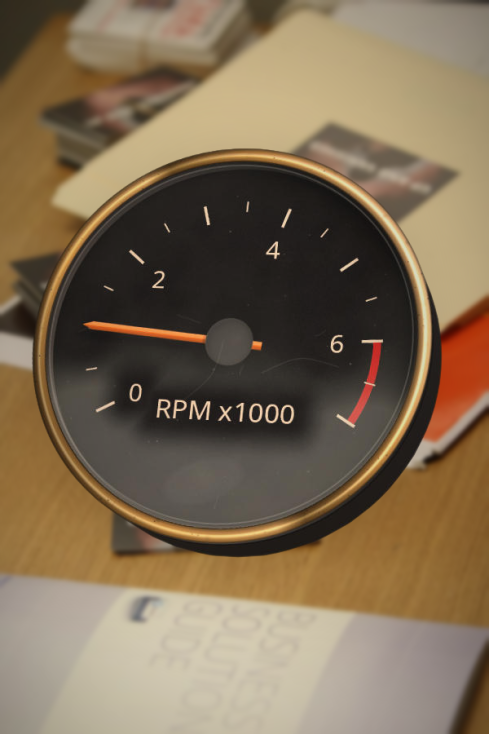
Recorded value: {"value": 1000, "unit": "rpm"}
